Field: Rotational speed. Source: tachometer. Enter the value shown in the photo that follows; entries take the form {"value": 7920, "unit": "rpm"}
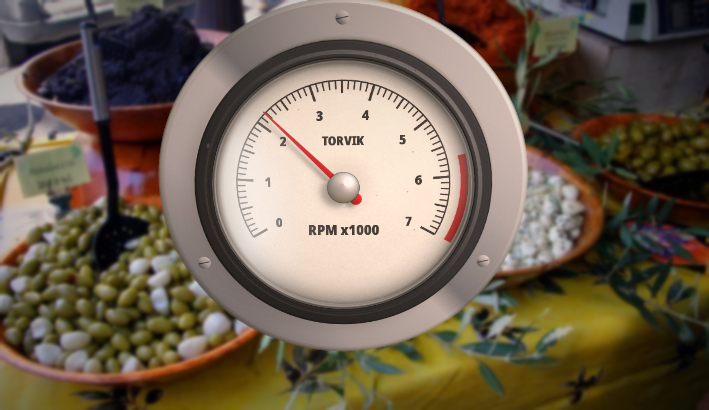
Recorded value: {"value": 2200, "unit": "rpm"}
